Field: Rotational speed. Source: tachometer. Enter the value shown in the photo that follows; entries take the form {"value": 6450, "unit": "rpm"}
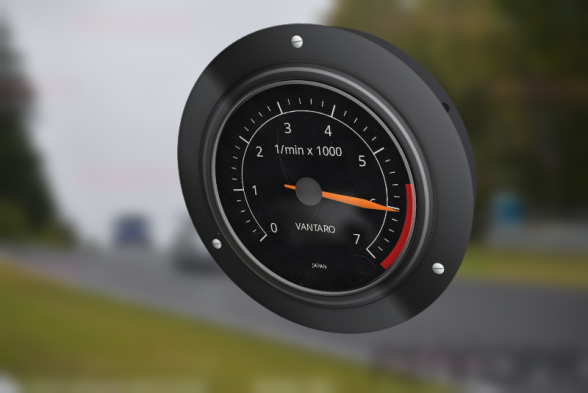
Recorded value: {"value": 6000, "unit": "rpm"}
